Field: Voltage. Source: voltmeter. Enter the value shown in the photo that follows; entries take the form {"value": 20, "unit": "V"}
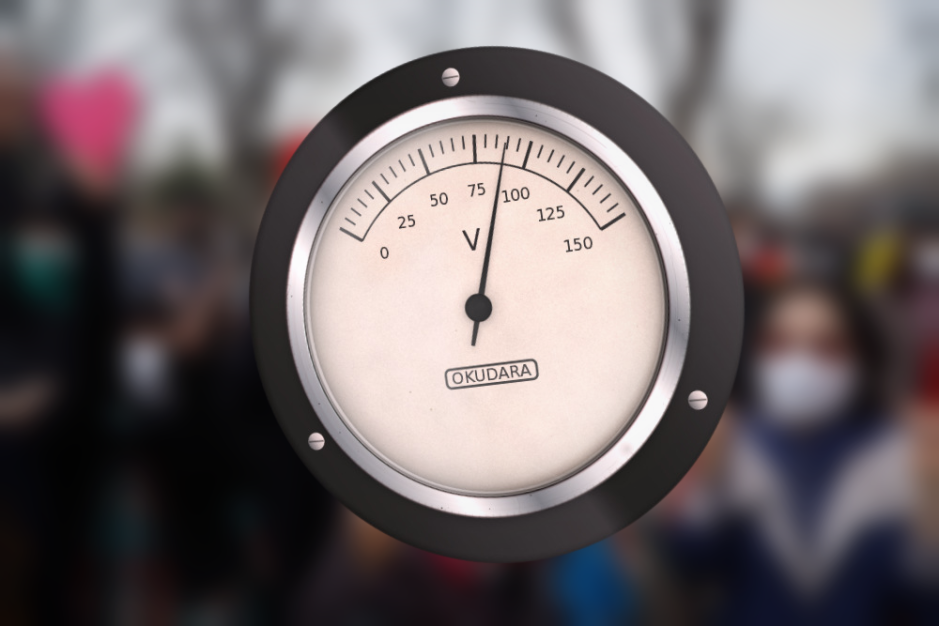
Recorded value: {"value": 90, "unit": "V"}
